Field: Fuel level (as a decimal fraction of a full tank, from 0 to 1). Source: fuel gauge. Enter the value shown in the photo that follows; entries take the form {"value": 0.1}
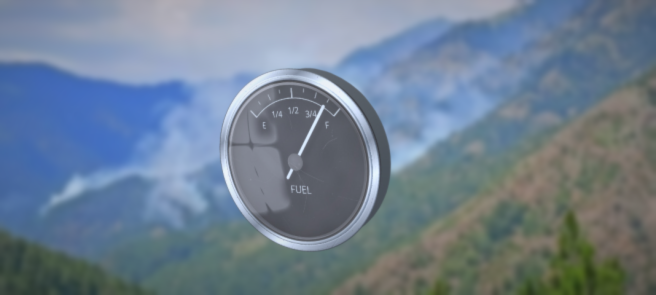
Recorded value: {"value": 0.875}
